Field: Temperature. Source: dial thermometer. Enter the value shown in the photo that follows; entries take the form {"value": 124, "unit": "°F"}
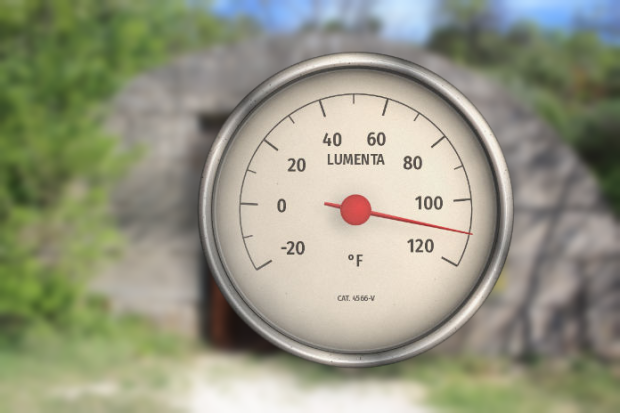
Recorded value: {"value": 110, "unit": "°F"}
